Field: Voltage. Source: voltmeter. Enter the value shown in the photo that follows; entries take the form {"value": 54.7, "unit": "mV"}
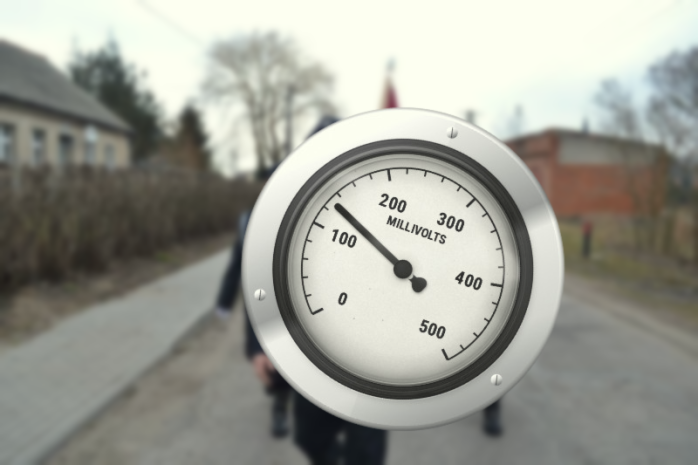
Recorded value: {"value": 130, "unit": "mV"}
